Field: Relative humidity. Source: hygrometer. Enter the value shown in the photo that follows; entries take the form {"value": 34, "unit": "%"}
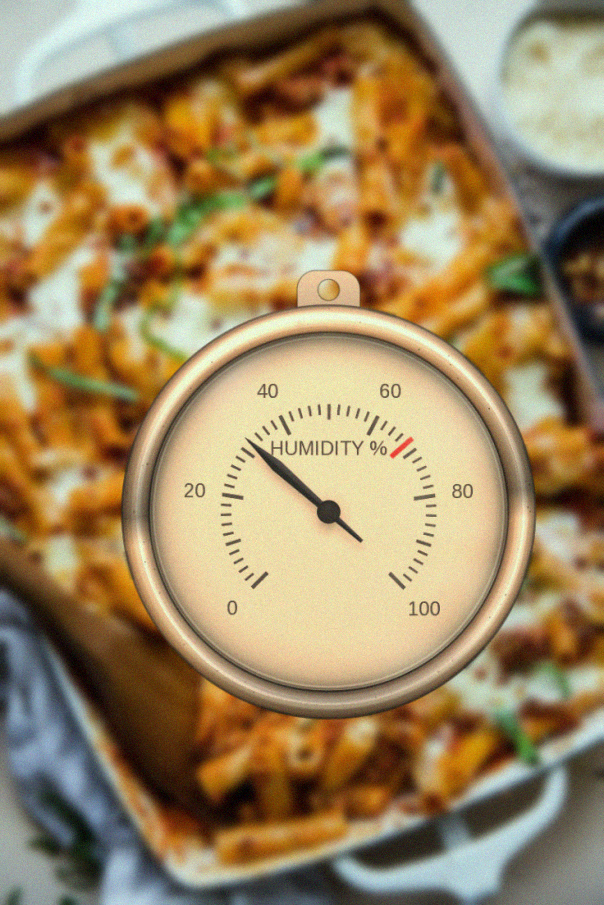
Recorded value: {"value": 32, "unit": "%"}
